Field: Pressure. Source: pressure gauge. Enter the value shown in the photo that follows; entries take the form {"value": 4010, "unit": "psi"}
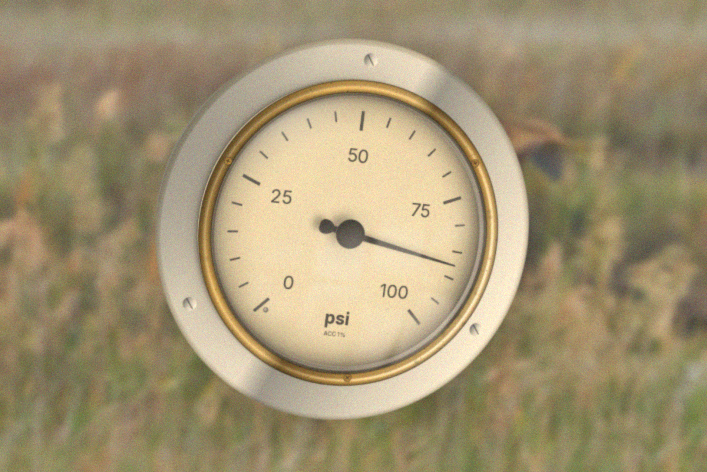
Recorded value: {"value": 87.5, "unit": "psi"}
